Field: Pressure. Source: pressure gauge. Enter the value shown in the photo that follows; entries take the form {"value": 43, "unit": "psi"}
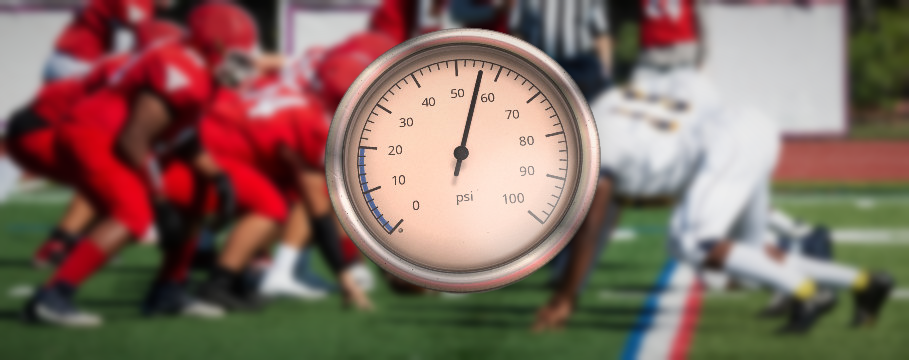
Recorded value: {"value": 56, "unit": "psi"}
